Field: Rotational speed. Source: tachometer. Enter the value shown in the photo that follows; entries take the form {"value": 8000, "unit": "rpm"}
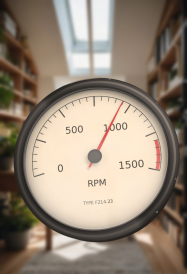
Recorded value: {"value": 950, "unit": "rpm"}
